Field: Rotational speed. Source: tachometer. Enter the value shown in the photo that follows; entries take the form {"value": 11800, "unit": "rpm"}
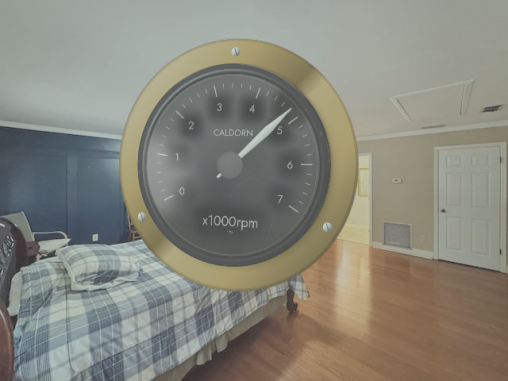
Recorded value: {"value": 4800, "unit": "rpm"}
